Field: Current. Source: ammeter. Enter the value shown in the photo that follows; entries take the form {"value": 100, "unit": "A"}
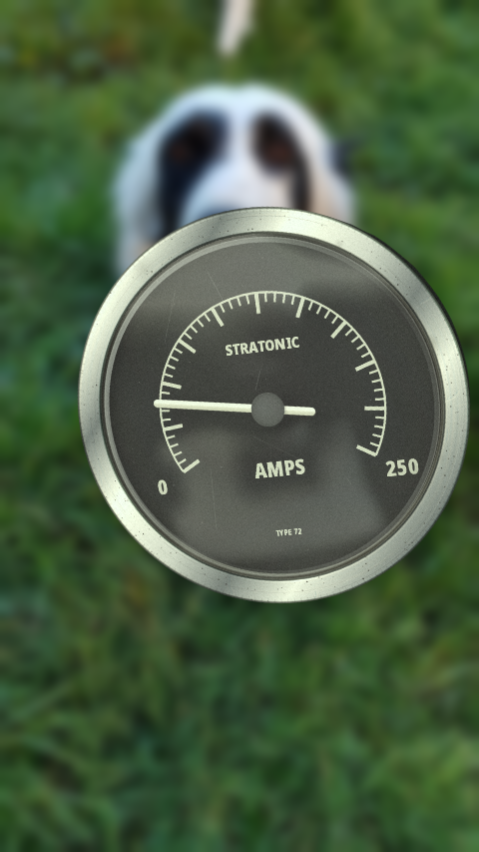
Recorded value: {"value": 40, "unit": "A"}
